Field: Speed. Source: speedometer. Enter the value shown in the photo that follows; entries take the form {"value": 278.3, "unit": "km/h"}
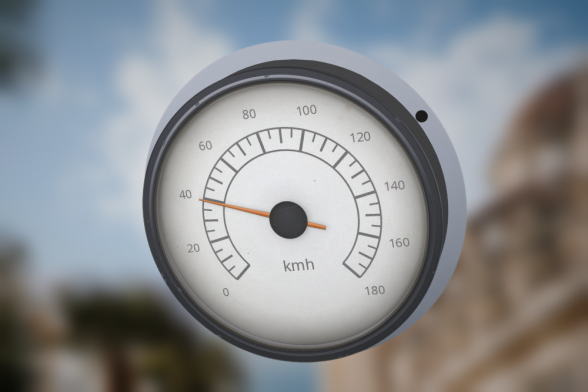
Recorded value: {"value": 40, "unit": "km/h"}
